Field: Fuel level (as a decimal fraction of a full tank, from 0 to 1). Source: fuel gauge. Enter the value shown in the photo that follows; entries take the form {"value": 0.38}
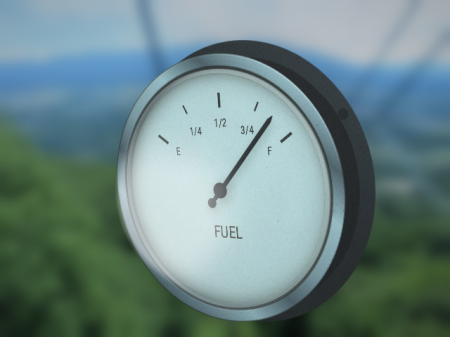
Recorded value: {"value": 0.875}
